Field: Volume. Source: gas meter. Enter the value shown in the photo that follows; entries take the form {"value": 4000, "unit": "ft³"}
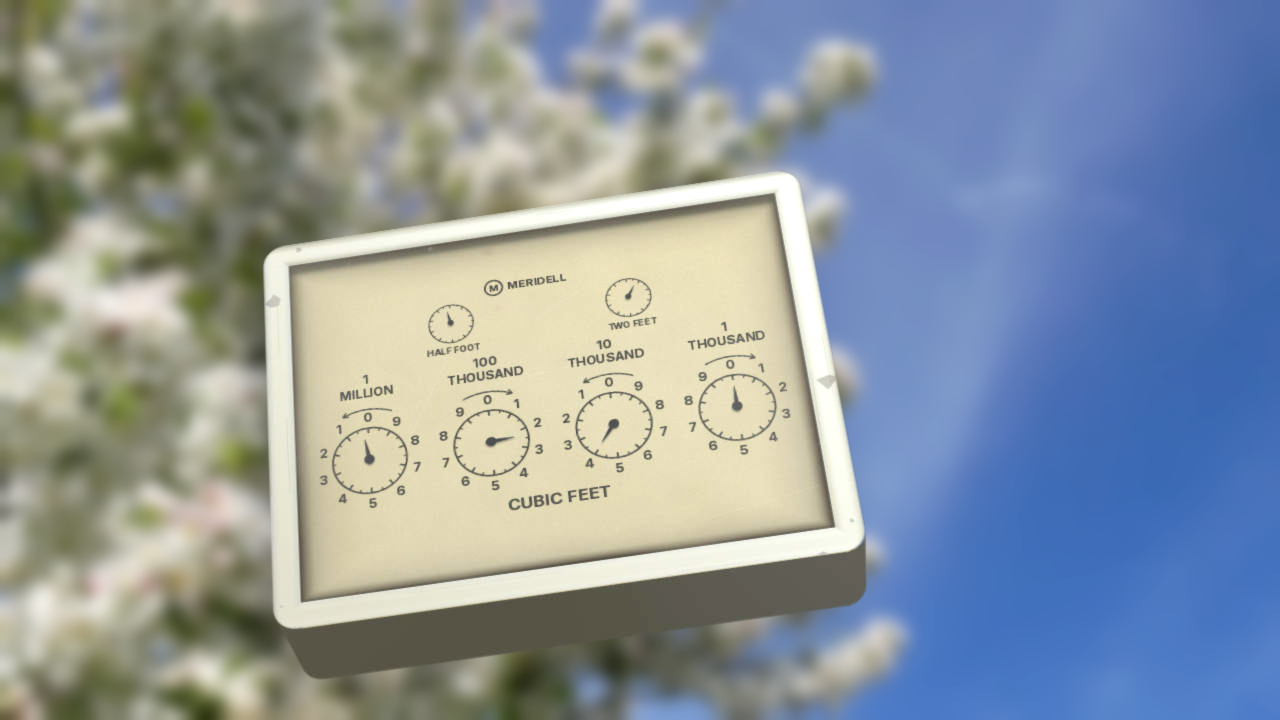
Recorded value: {"value": 24000, "unit": "ft³"}
